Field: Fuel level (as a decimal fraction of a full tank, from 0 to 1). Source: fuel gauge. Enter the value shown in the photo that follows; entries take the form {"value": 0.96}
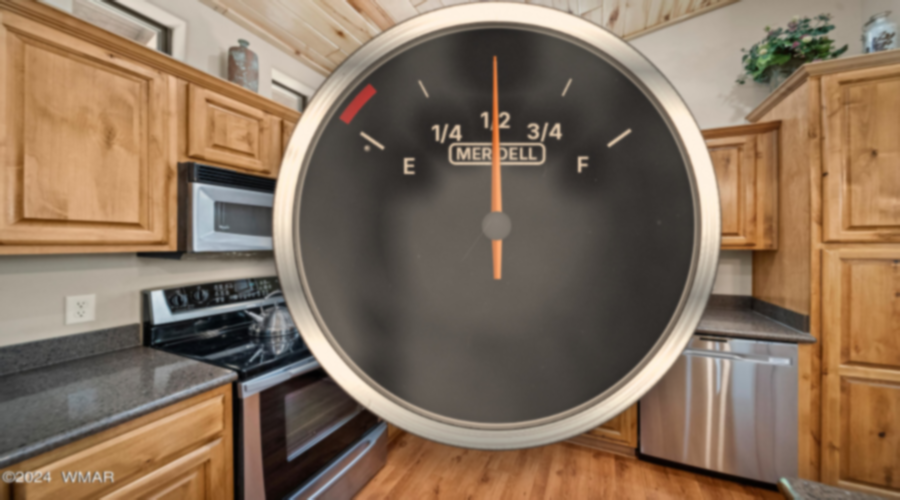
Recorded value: {"value": 0.5}
